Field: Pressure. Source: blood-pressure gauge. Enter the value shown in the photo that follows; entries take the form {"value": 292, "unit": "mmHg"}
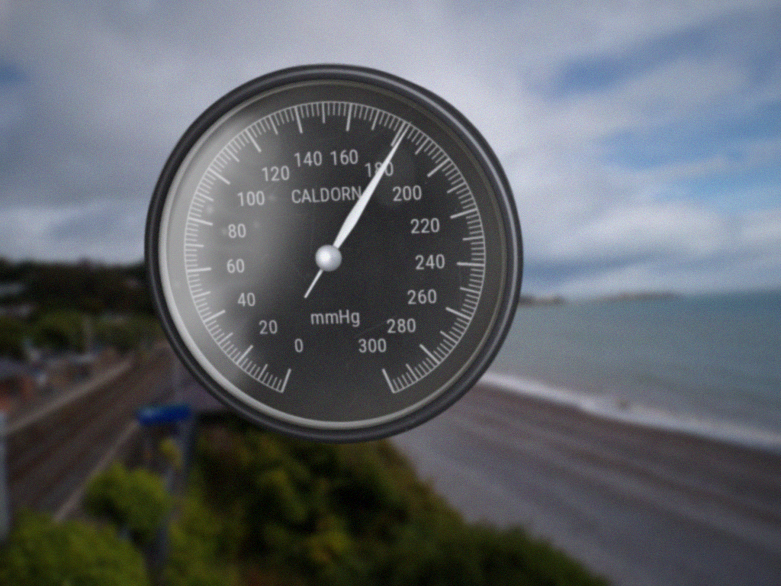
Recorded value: {"value": 182, "unit": "mmHg"}
